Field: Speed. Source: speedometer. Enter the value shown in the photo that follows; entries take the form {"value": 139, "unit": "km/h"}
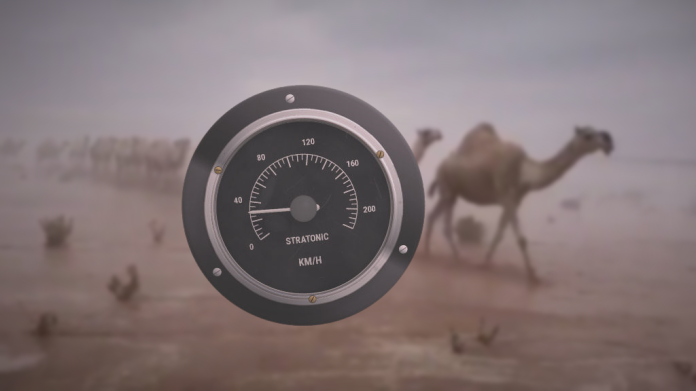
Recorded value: {"value": 30, "unit": "km/h"}
